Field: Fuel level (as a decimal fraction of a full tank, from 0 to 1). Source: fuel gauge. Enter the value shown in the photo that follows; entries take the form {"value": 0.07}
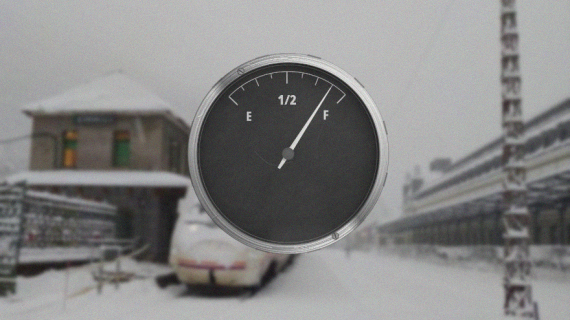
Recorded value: {"value": 0.875}
